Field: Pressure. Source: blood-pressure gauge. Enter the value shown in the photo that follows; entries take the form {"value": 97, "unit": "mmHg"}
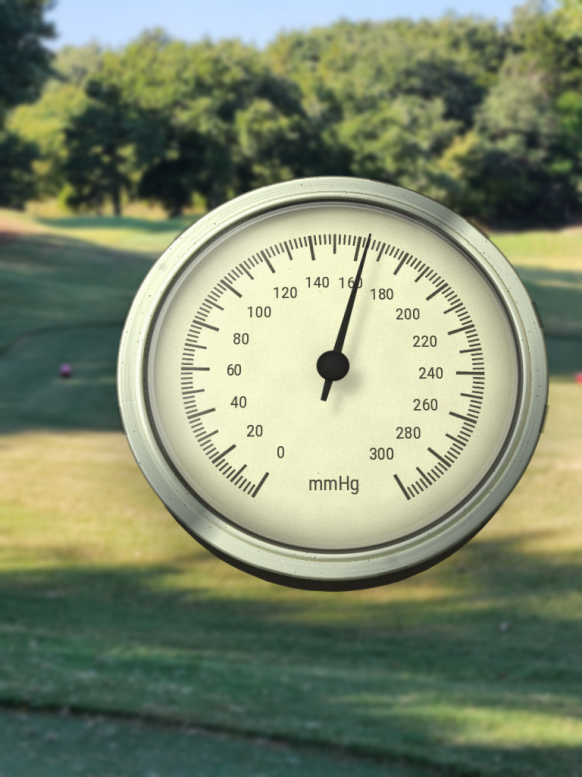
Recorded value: {"value": 164, "unit": "mmHg"}
